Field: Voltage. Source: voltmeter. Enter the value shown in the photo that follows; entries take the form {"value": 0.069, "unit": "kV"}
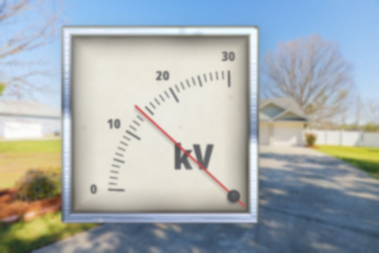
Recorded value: {"value": 14, "unit": "kV"}
